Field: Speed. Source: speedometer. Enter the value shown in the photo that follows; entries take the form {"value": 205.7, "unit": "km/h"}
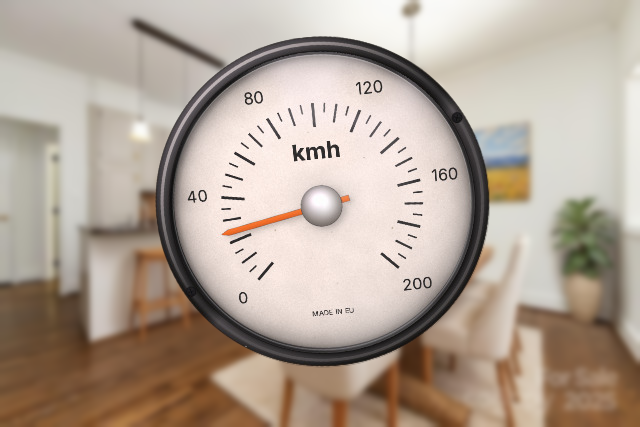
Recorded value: {"value": 25, "unit": "km/h"}
